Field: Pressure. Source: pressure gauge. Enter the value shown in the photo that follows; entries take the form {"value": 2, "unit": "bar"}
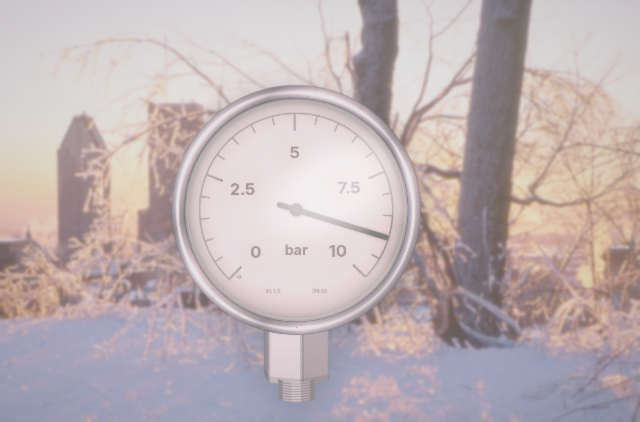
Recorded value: {"value": 9, "unit": "bar"}
